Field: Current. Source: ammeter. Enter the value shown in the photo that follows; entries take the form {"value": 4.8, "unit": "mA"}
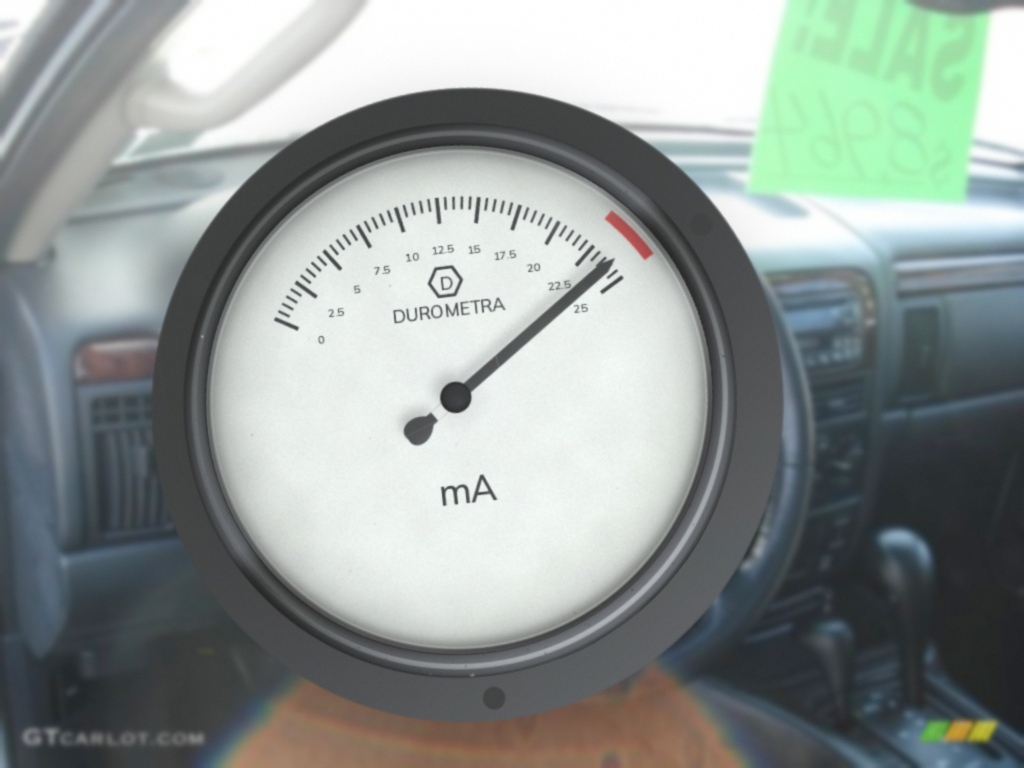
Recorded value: {"value": 24, "unit": "mA"}
